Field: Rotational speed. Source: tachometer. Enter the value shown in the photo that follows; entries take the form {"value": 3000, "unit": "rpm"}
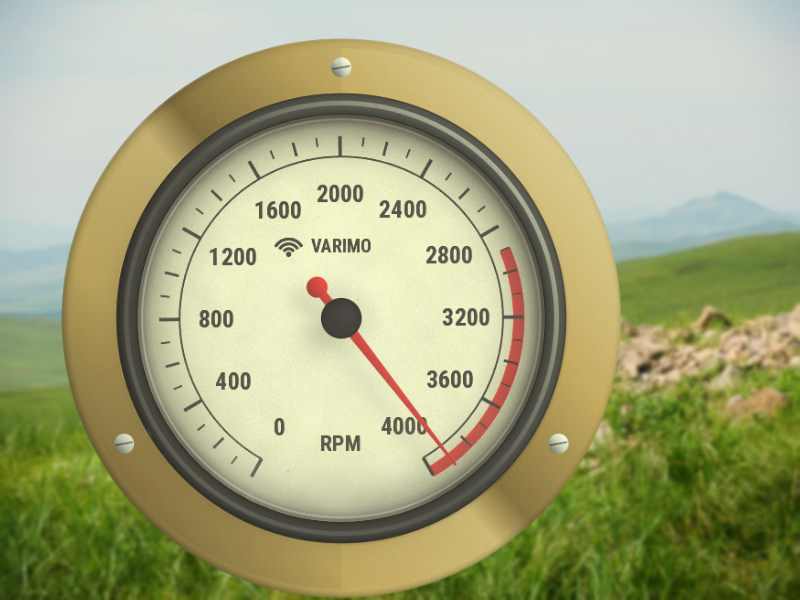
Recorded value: {"value": 3900, "unit": "rpm"}
